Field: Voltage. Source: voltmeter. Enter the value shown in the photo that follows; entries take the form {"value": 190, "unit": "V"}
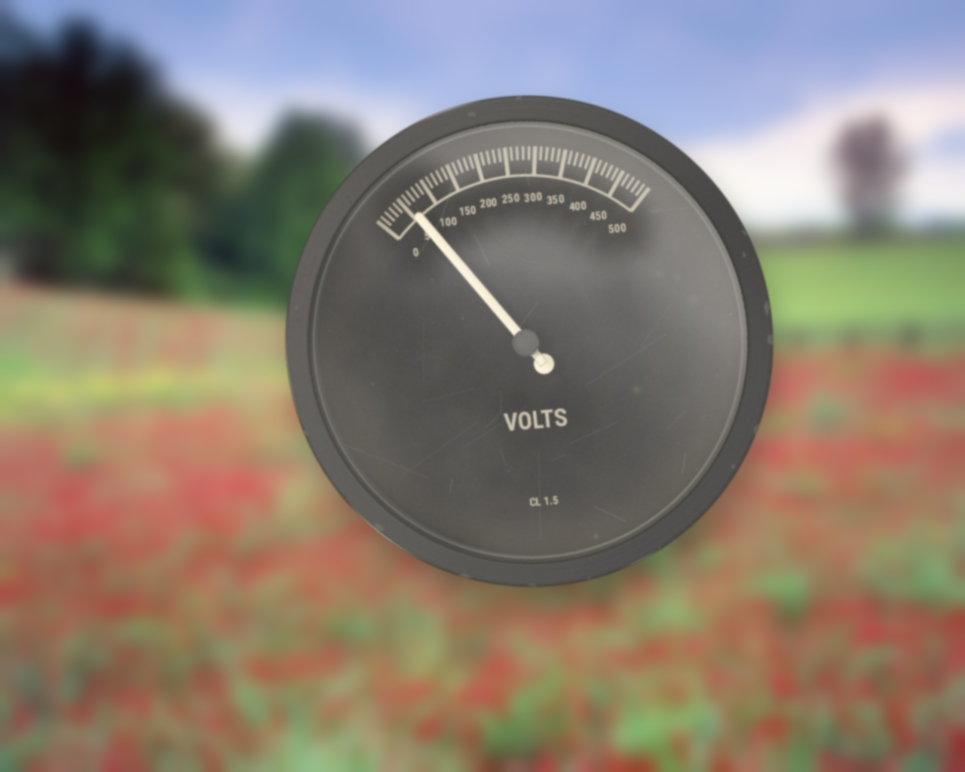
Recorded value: {"value": 60, "unit": "V"}
